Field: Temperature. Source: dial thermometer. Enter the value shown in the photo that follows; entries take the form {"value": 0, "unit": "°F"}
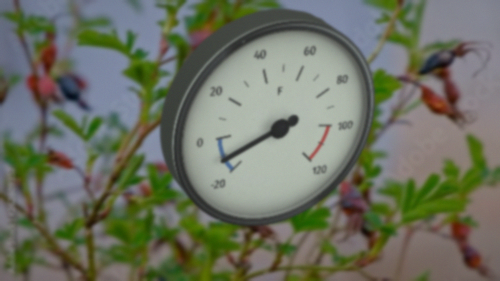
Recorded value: {"value": -10, "unit": "°F"}
